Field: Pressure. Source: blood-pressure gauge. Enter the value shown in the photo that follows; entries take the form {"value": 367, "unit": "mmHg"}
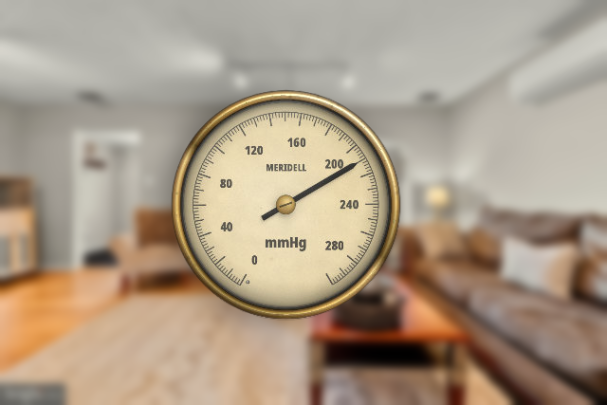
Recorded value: {"value": 210, "unit": "mmHg"}
